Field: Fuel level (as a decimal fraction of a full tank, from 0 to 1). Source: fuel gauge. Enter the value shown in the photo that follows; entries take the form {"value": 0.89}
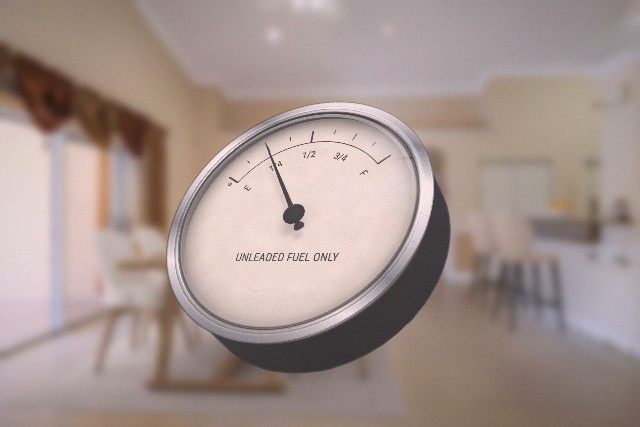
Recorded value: {"value": 0.25}
